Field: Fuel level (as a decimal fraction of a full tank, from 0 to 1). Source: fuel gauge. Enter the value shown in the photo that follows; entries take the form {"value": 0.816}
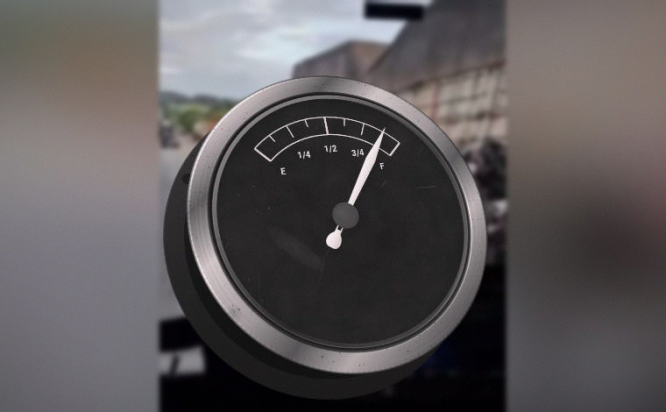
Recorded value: {"value": 0.875}
